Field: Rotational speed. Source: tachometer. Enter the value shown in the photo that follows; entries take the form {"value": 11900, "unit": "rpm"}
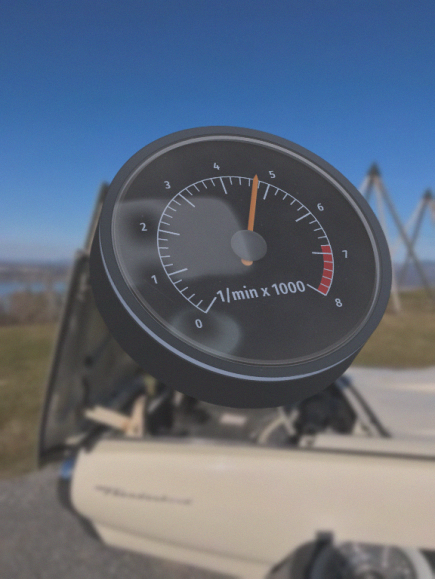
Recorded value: {"value": 4700, "unit": "rpm"}
